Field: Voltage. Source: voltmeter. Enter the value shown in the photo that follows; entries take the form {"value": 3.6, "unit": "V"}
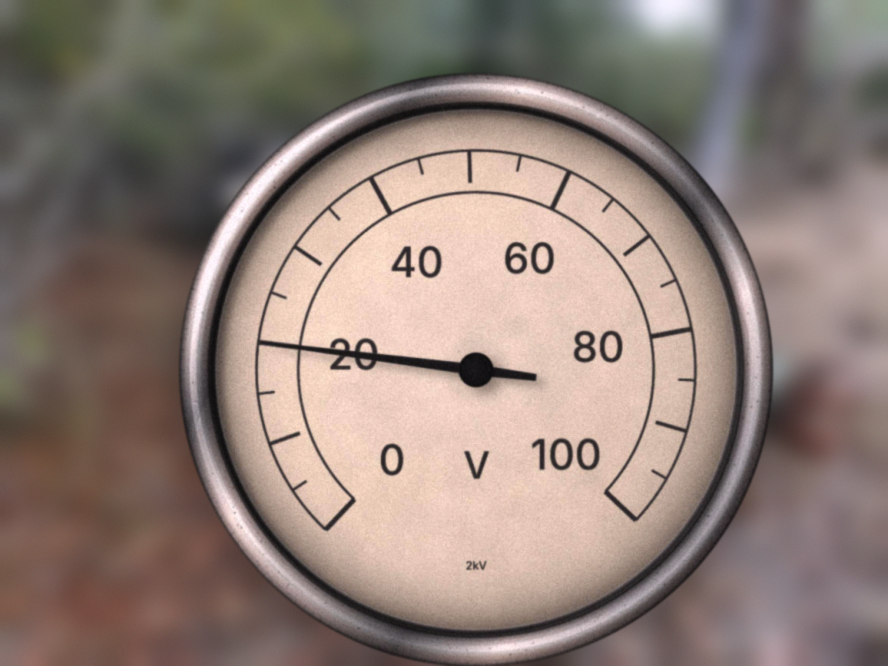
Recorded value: {"value": 20, "unit": "V"}
